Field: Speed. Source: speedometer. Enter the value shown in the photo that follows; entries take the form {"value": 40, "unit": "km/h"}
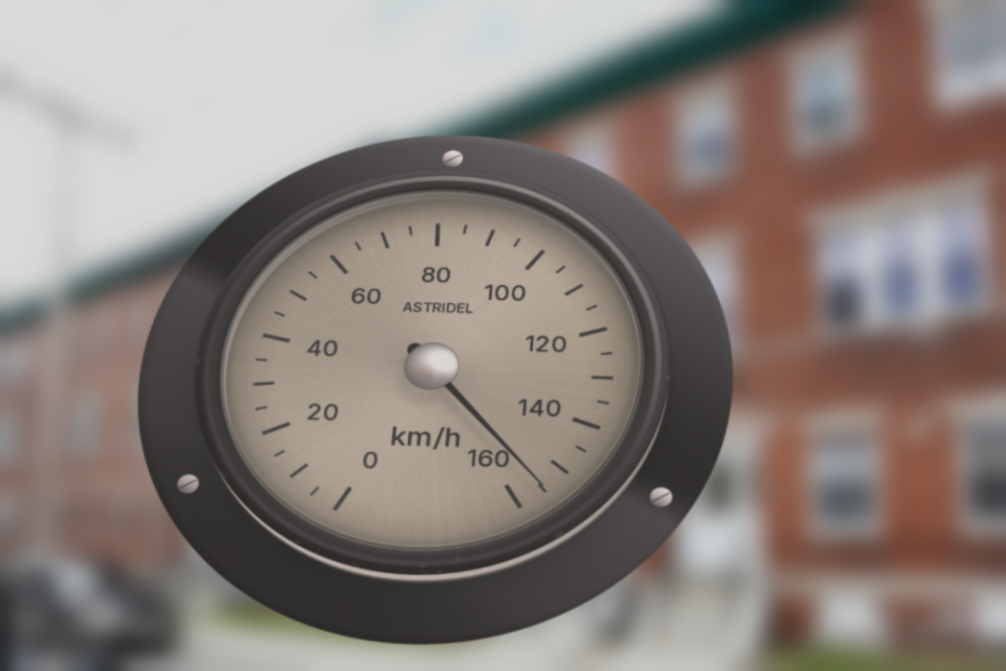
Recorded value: {"value": 155, "unit": "km/h"}
